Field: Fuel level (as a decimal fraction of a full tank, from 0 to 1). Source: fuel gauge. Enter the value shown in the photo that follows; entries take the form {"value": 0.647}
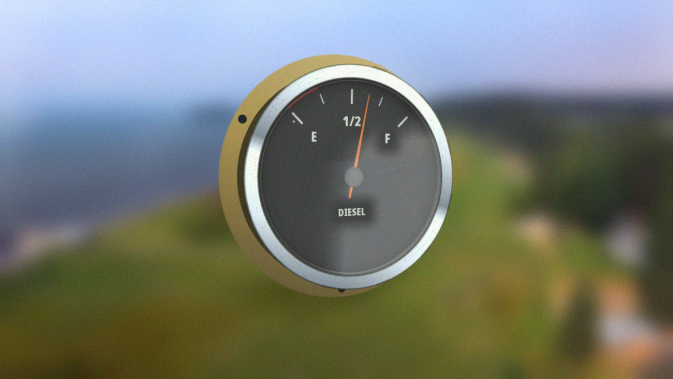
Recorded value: {"value": 0.625}
